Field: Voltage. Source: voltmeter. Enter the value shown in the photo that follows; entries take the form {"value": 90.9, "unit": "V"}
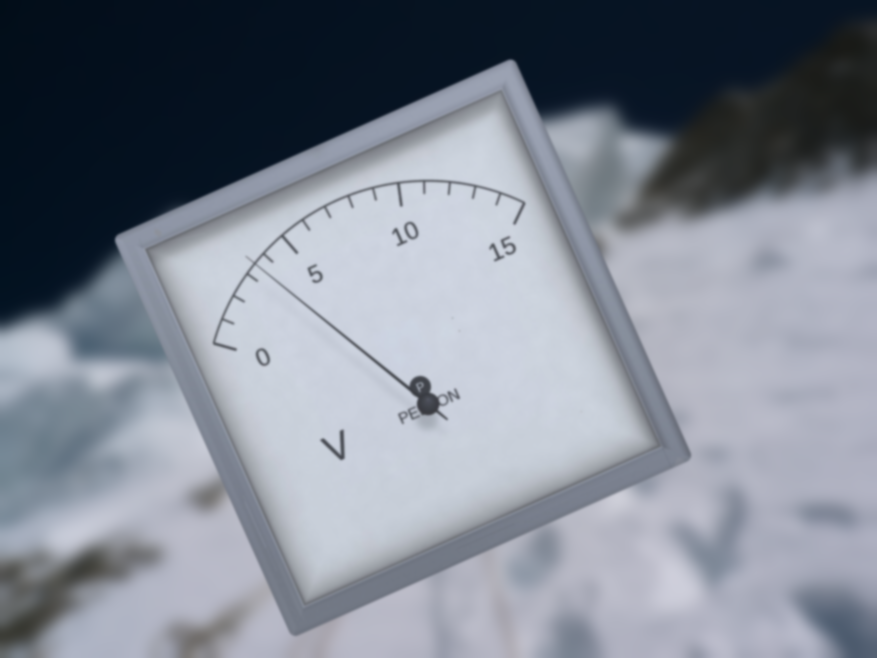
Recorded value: {"value": 3.5, "unit": "V"}
